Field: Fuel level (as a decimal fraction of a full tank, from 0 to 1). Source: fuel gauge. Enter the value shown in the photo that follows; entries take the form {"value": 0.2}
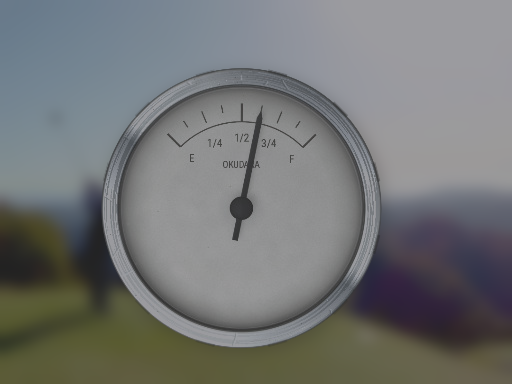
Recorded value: {"value": 0.625}
